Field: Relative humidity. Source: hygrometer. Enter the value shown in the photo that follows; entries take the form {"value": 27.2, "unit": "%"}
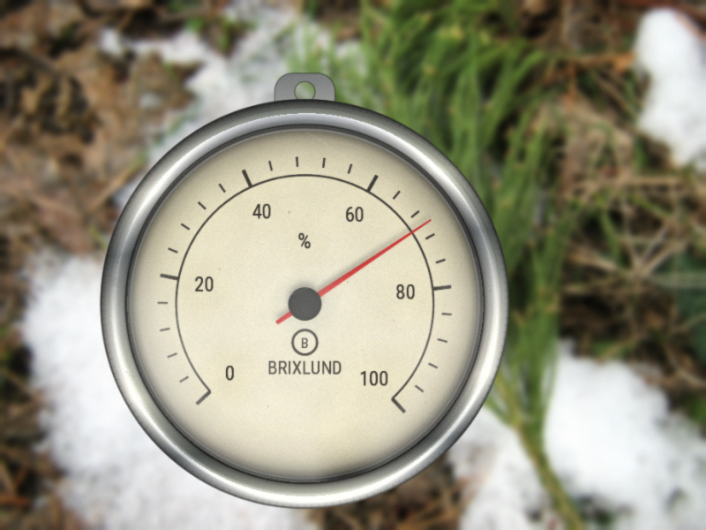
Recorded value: {"value": 70, "unit": "%"}
